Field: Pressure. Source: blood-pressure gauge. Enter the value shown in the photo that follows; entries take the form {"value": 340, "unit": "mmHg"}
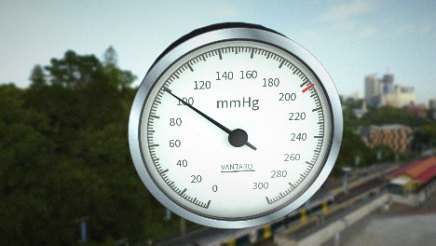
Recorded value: {"value": 100, "unit": "mmHg"}
